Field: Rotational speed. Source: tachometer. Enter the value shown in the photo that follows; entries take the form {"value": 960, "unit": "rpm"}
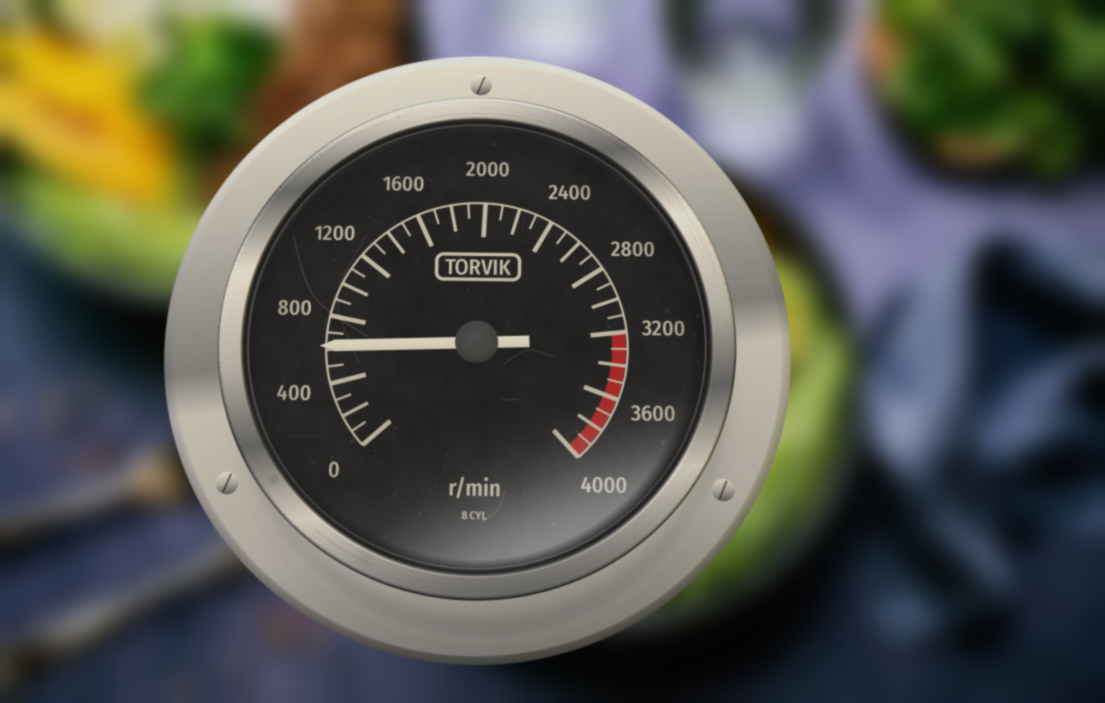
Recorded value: {"value": 600, "unit": "rpm"}
